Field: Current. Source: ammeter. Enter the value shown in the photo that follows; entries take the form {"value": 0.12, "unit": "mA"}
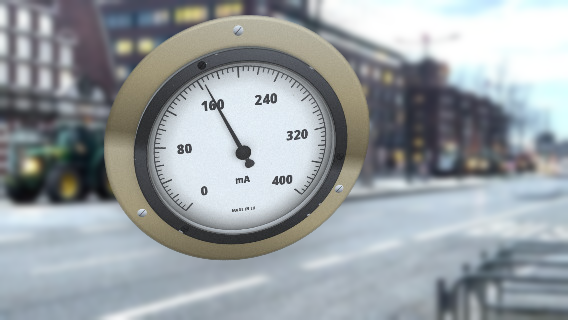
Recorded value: {"value": 165, "unit": "mA"}
